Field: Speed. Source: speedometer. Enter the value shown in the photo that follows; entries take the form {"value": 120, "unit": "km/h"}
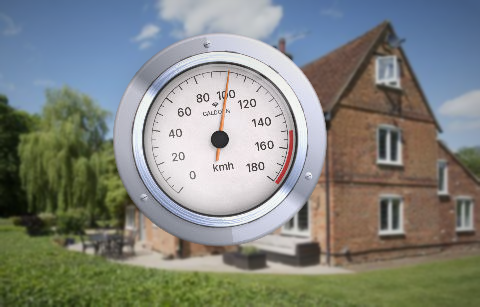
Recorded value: {"value": 100, "unit": "km/h"}
